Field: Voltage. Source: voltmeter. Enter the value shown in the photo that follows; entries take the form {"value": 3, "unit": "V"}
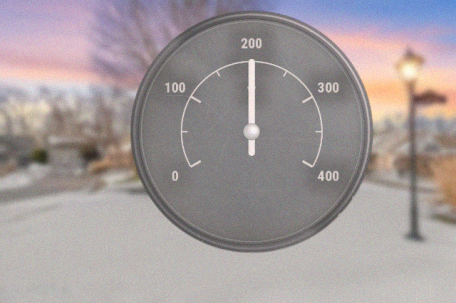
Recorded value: {"value": 200, "unit": "V"}
